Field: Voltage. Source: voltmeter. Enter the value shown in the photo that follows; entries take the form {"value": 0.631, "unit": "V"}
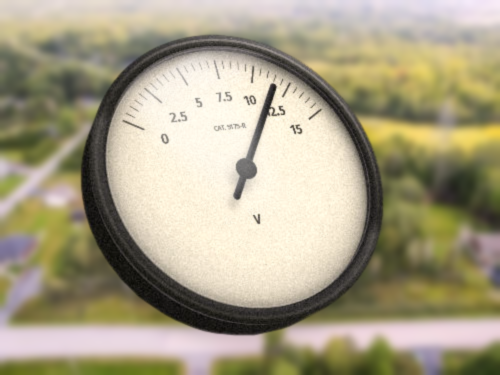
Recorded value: {"value": 11.5, "unit": "V"}
